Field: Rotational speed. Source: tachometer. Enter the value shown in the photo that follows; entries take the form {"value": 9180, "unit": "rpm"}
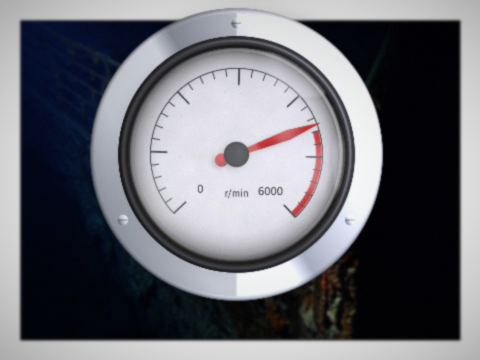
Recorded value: {"value": 4500, "unit": "rpm"}
